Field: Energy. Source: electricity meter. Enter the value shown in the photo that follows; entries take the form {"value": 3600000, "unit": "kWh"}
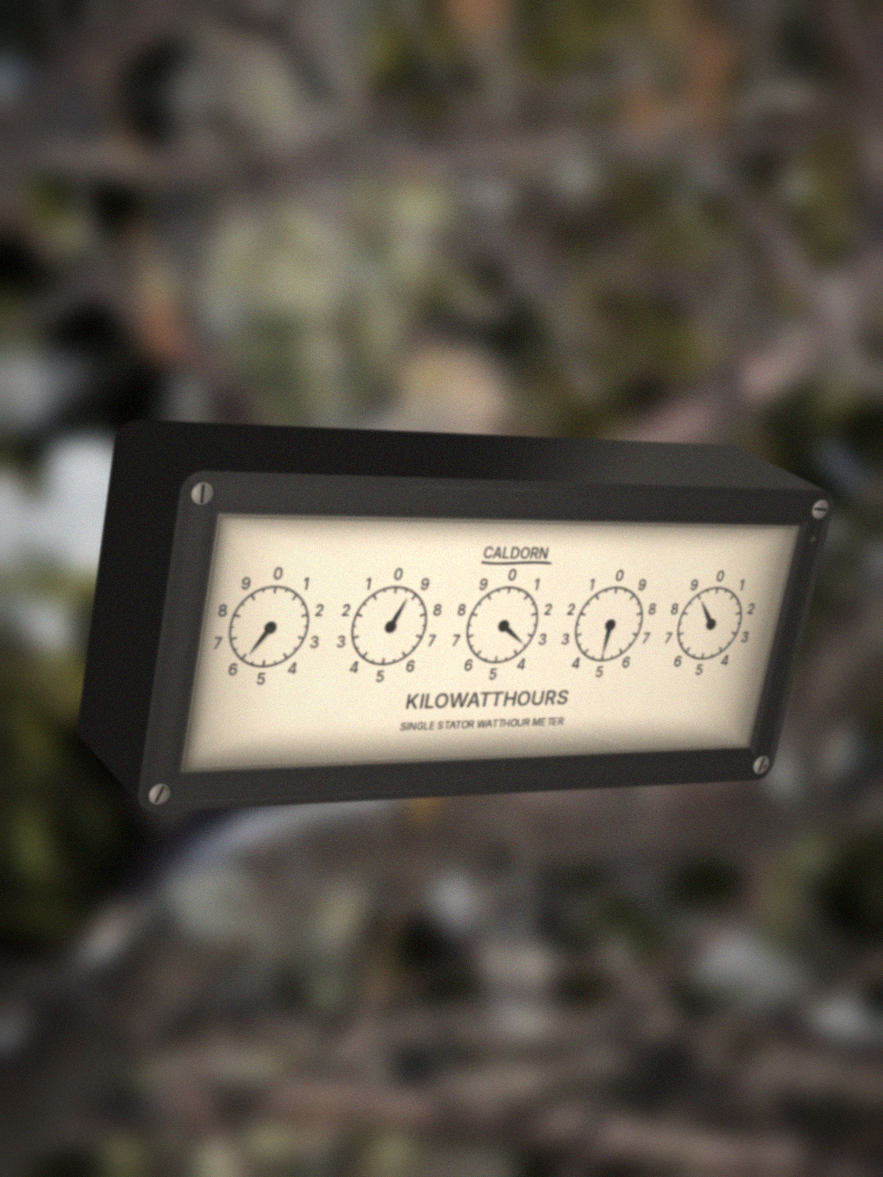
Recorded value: {"value": 59349, "unit": "kWh"}
